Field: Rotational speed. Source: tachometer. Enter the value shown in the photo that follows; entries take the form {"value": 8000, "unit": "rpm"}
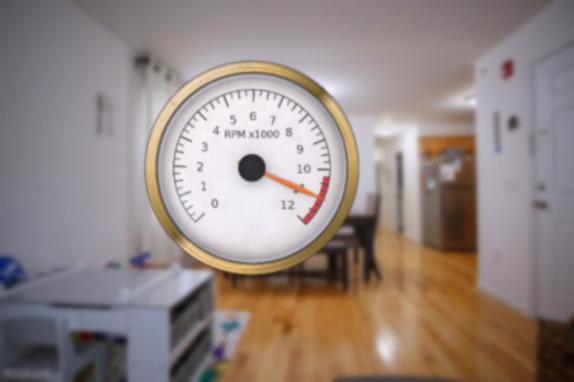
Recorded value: {"value": 11000, "unit": "rpm"}
